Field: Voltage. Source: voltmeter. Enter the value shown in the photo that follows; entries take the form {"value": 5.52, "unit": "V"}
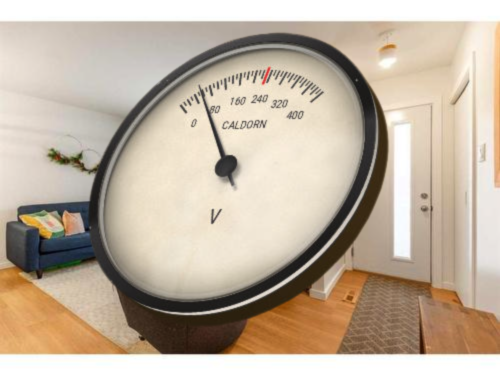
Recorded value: {"value": 60, "unit": "V"}
